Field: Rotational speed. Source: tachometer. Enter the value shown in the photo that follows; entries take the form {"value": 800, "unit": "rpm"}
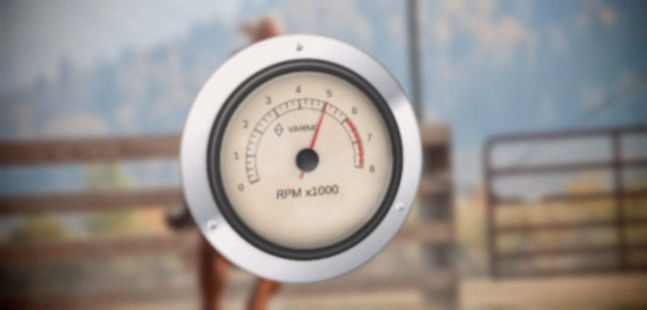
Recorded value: {"value": 5000, "unit": "rpm"}
